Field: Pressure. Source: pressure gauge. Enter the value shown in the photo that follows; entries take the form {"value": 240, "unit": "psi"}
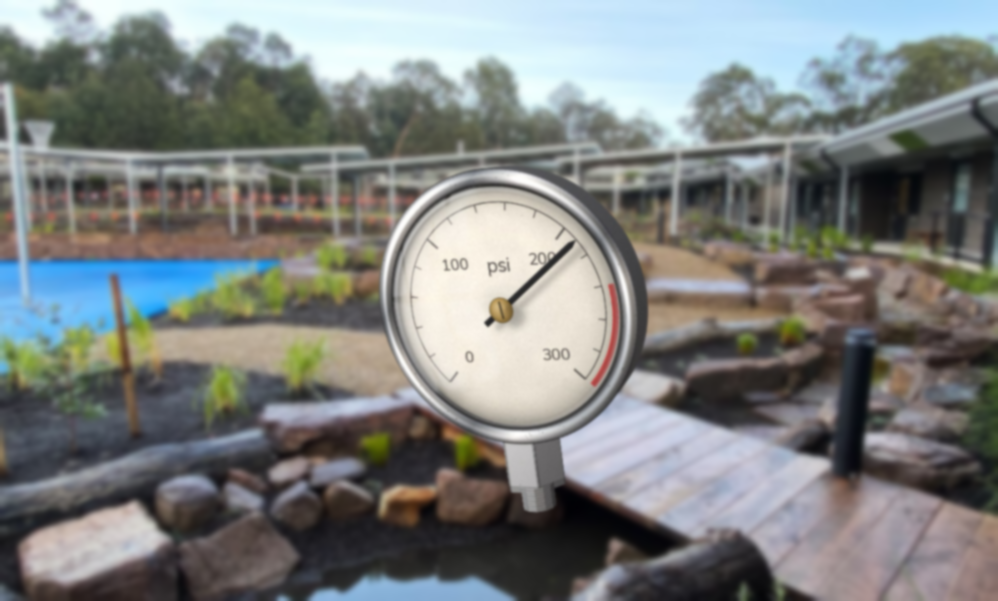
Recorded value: {"value": 210, "unit": "psi"}
